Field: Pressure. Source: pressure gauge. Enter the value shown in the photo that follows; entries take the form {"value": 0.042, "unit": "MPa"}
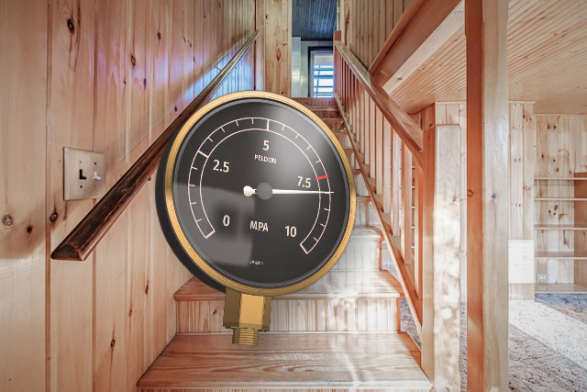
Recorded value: {"value": 8, "unit": "MPa"}
